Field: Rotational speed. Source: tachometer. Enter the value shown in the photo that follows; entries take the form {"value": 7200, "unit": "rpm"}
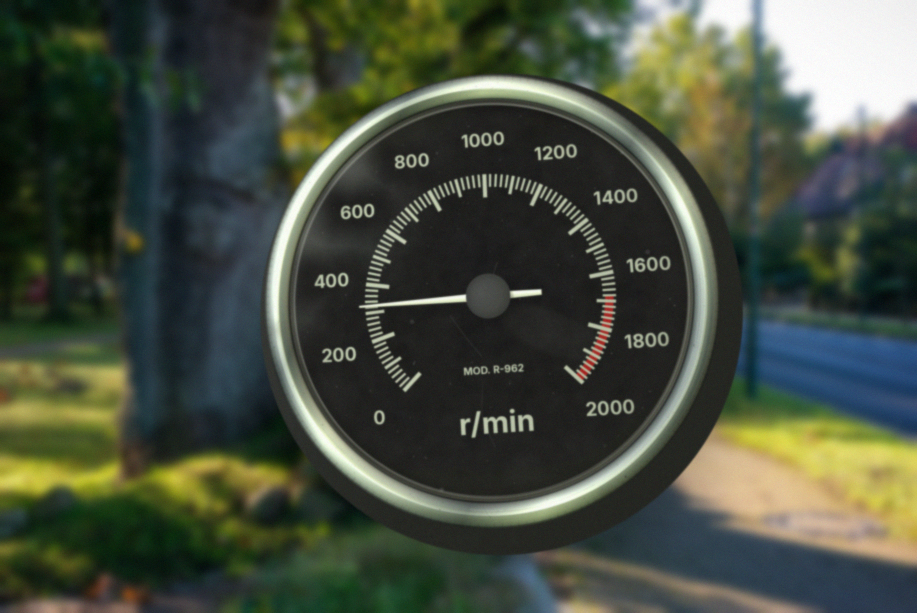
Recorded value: {"value": 320, "unit": "rpm"}
